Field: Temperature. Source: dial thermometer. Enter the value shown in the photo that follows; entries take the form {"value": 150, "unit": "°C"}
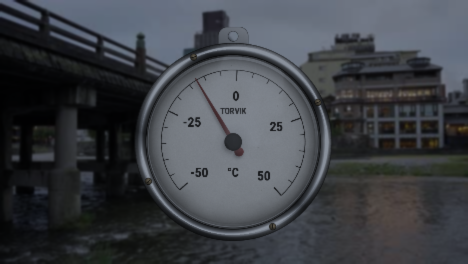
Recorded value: {"value": -12.5, "unit": "°C"}
